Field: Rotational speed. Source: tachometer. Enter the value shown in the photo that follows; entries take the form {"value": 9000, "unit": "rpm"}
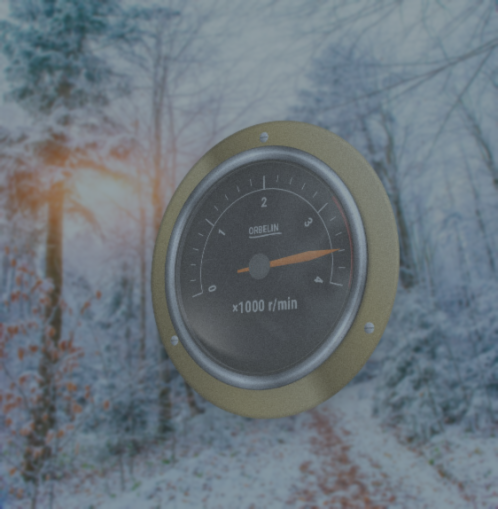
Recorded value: {"value": 3600, "unit": "rpm"}
